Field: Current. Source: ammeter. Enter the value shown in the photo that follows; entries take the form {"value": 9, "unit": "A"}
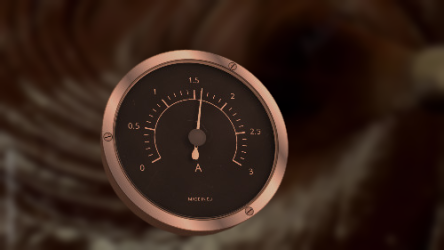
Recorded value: {"value": 1.6, "unit": "A"}
